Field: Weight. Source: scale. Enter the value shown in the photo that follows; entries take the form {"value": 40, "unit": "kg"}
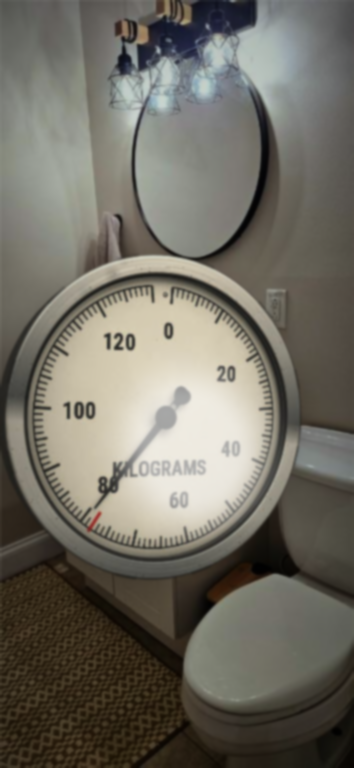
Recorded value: {"value": 80, "unit": "kg"}
